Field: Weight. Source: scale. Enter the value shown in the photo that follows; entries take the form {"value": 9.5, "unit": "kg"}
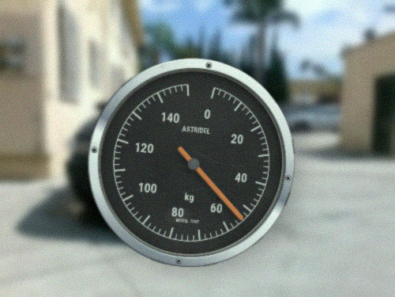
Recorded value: {"value": 54, "unit": "kg"}
